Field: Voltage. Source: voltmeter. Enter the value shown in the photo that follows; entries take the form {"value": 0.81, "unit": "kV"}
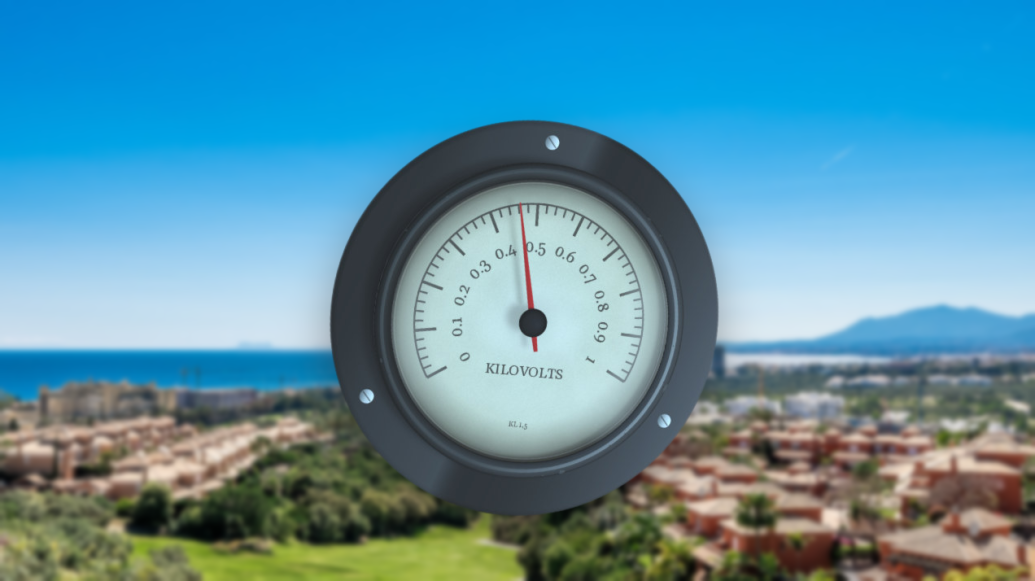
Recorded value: {"value": 0.46, "unit": "kV"}
